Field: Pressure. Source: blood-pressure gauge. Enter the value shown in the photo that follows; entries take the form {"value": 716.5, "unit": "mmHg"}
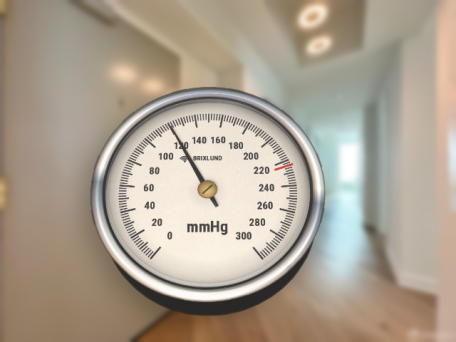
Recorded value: {"value": 120, "unit": "mmHg"}
